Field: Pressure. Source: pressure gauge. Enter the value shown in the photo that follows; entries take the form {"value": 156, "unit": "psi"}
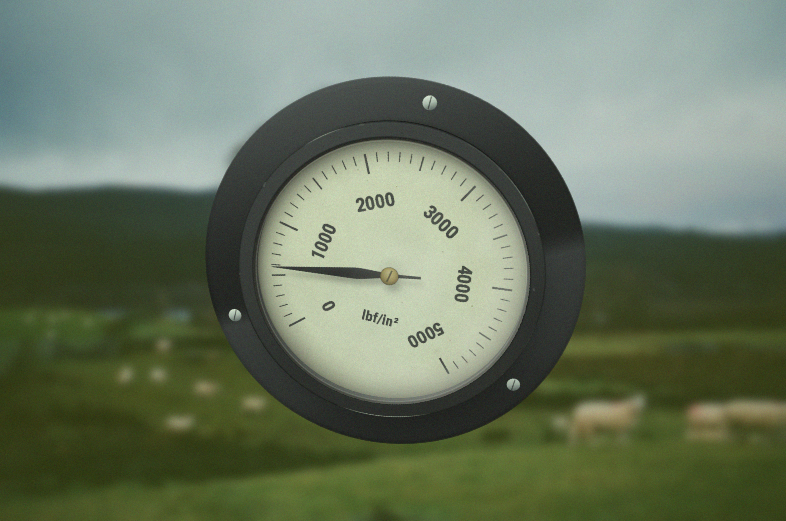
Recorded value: {"value": 600, "unit": "psi"}
